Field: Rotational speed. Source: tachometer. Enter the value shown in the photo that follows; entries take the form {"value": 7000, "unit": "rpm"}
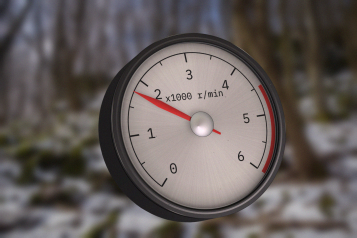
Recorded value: {"value": 1750, "unit": "rpm"}
